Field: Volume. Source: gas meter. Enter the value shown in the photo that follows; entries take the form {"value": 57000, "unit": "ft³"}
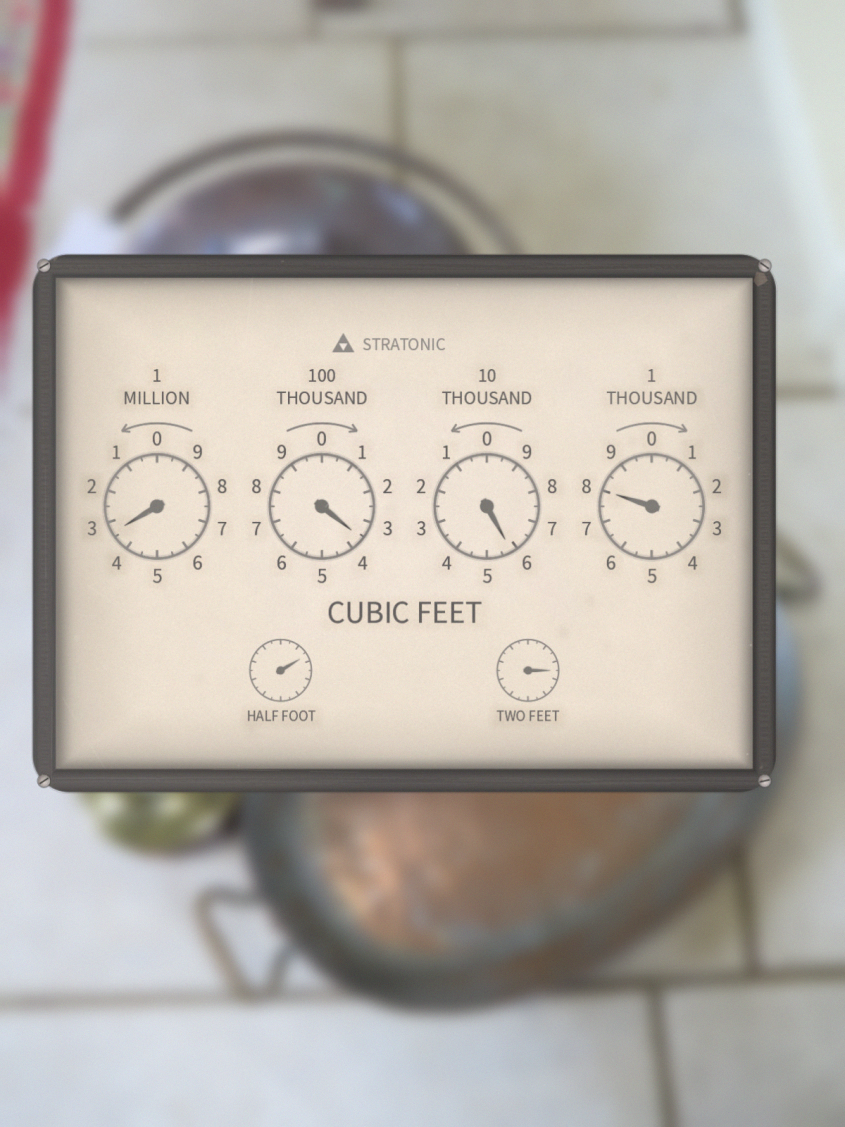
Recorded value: {"value": 335800, "unit": "ft³"}
